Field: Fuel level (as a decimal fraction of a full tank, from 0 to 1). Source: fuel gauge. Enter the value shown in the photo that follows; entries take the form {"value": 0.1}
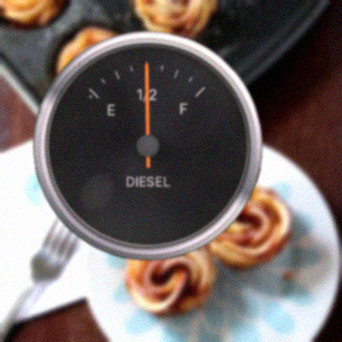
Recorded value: {"value": 0.5}
